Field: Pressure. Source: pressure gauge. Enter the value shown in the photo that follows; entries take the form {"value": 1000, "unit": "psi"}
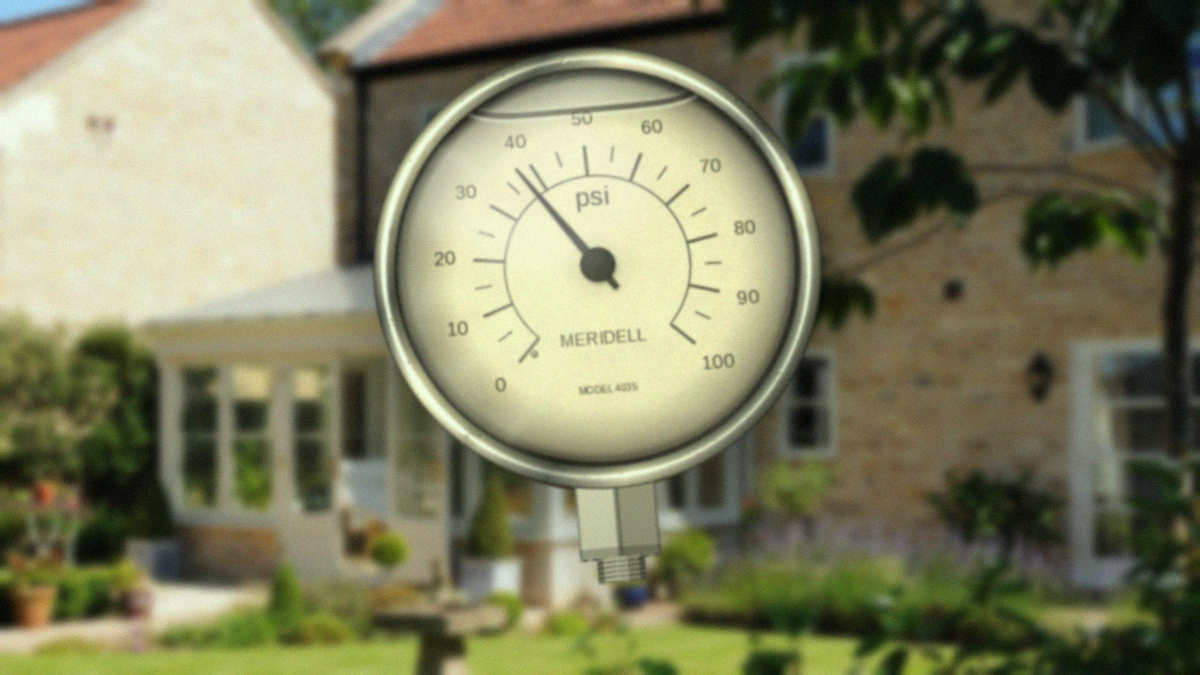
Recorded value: {"value": 37.5, "unit": "psi"}
